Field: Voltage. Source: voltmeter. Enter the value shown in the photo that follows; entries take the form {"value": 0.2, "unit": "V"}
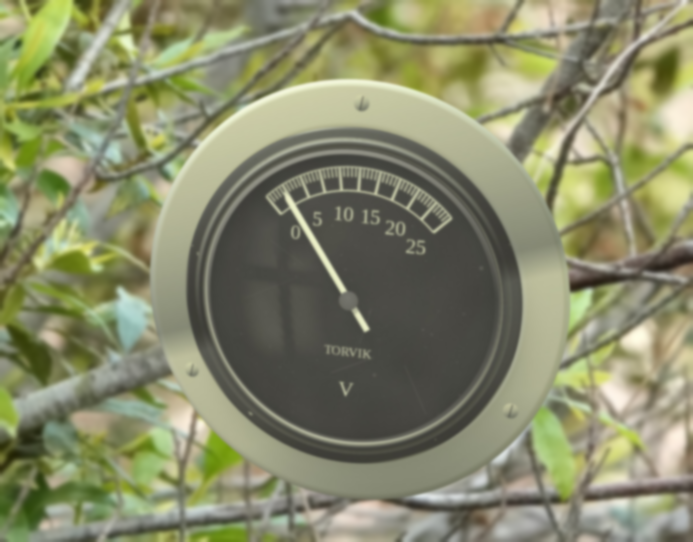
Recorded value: {"value": 2.5, "unit": "V"}
